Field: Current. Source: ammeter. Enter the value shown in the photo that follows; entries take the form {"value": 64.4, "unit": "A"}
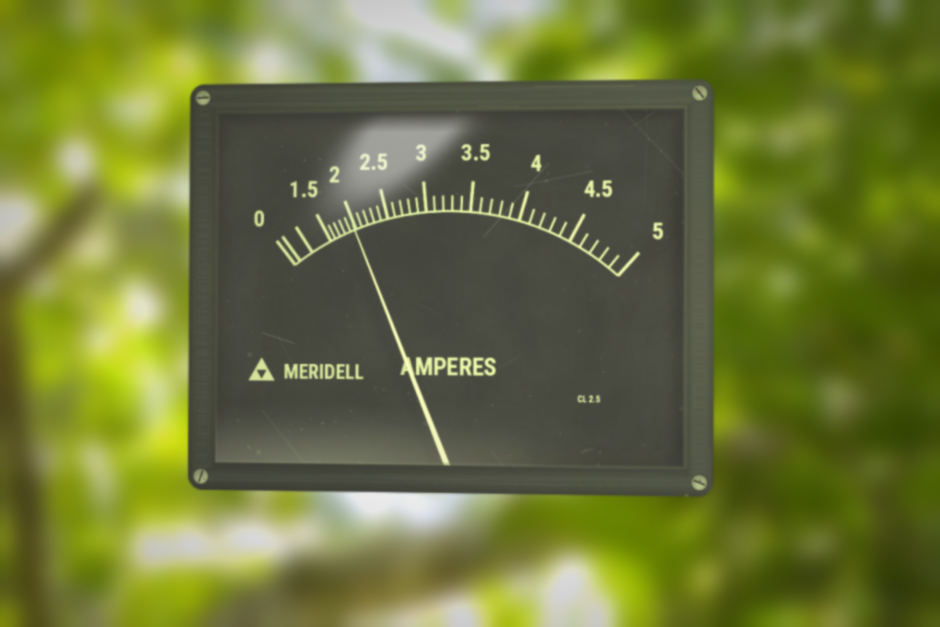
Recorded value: {"value": 2, "unit": "A"}
